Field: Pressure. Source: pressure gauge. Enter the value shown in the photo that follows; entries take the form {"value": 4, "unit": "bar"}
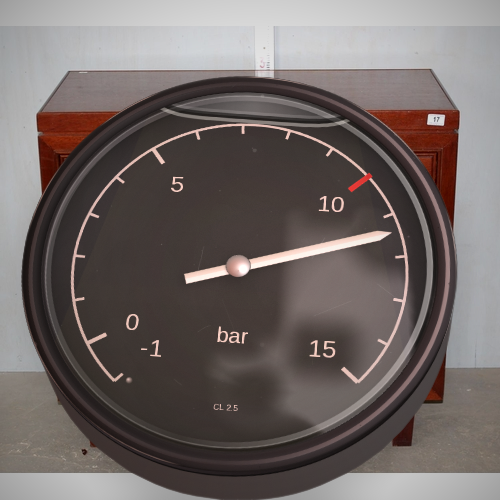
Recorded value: {"value": 11.5, "unit": "bar"}
